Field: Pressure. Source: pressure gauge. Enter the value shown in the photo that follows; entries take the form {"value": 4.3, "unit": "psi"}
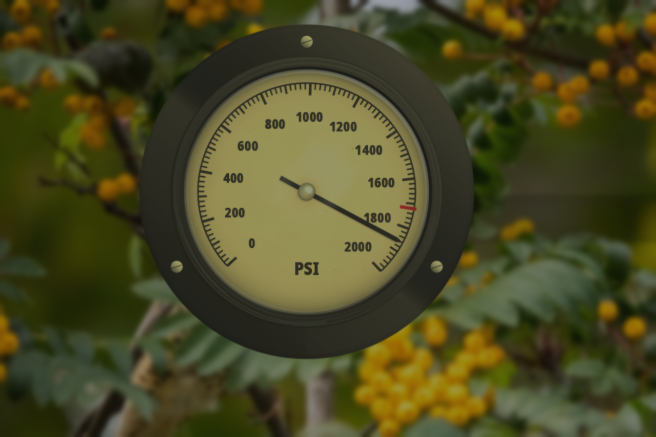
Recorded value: {"value": 1860, "unit": "psi"}
